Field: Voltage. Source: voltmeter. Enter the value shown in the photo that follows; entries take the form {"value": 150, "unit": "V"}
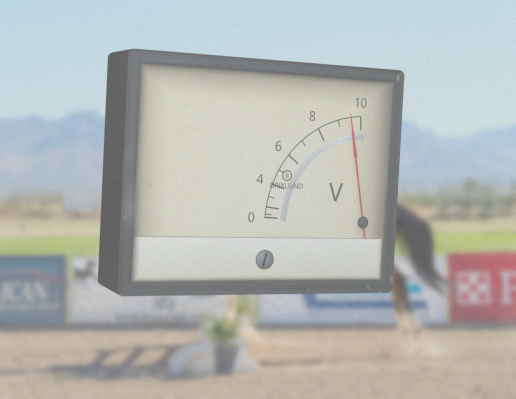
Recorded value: {"value": 9.5, "unit": "V"}
